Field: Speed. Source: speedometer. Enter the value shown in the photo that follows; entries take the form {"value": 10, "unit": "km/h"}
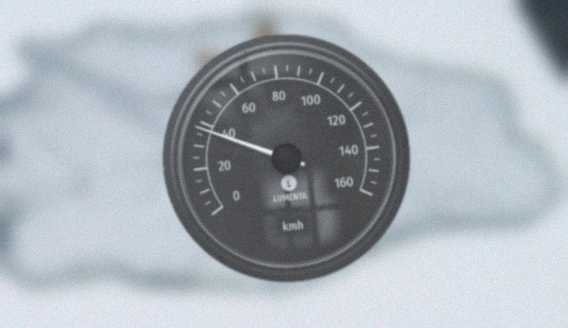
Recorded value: {"value": 37.5, "unit": "km/h"}
